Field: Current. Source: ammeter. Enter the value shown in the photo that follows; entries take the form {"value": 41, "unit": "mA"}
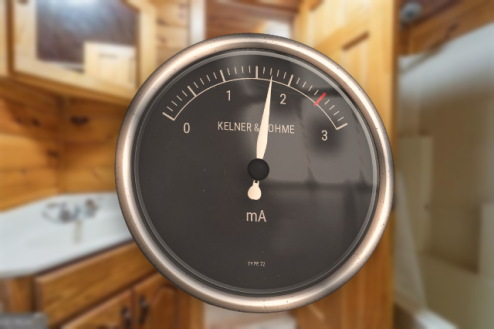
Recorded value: {"value": 1.7, "unit": "mA"}
